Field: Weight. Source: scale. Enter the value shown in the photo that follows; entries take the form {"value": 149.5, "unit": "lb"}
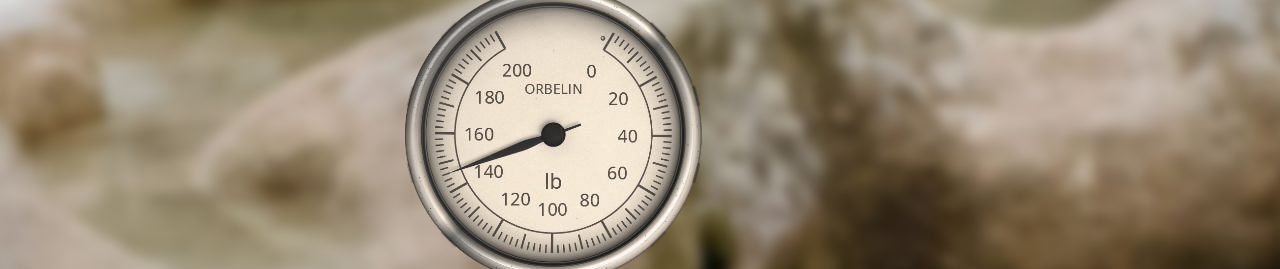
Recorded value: {"value": 146, "unit": "lb"}
